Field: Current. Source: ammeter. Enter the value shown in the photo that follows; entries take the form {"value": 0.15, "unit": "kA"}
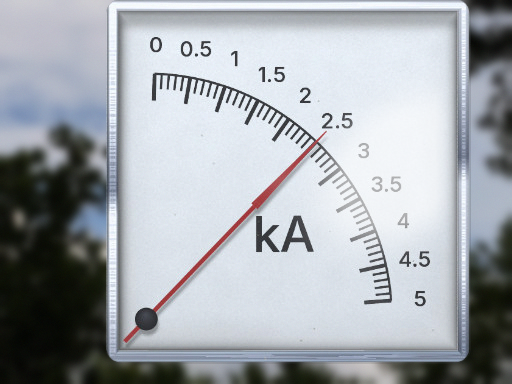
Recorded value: {"value": 2.5, "unit": "kA"}
